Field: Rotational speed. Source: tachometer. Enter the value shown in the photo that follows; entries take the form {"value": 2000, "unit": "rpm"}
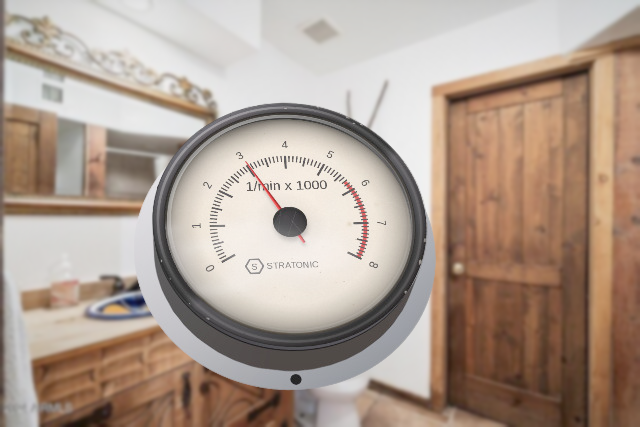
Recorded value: {"value": 3000, "unit": "rpm"}
